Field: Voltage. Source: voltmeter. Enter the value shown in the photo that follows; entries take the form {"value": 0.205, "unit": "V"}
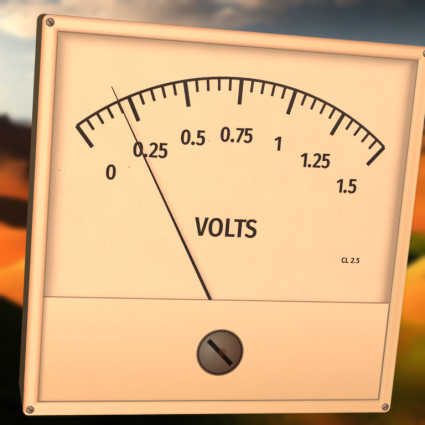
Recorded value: {"value": 0.2, "unit": "V"}
